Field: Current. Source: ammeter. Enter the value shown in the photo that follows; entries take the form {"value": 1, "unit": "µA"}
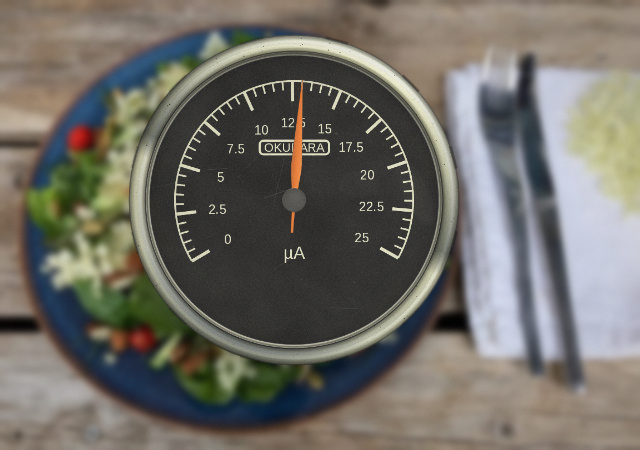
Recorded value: {"value": 13, "unit": "µA"}
